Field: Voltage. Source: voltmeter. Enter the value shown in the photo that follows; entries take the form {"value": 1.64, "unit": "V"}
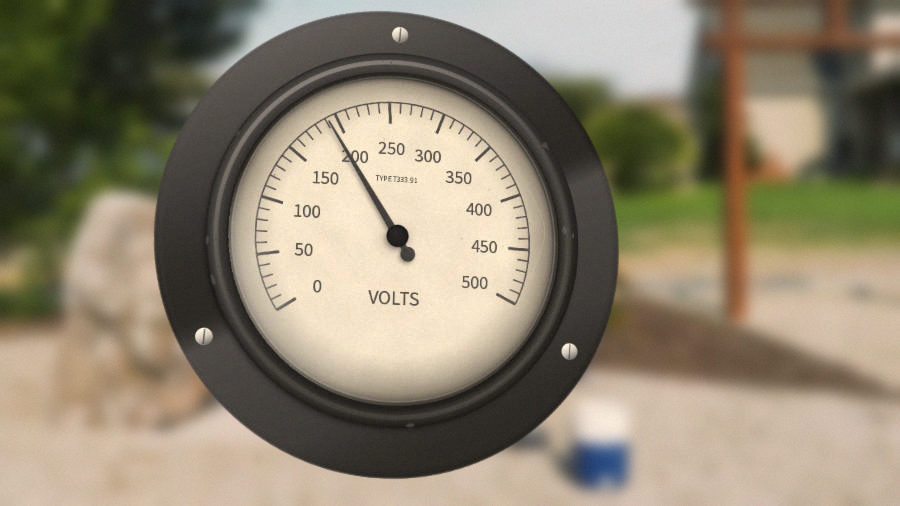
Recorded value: {"value": 190, "unit": "V"}
